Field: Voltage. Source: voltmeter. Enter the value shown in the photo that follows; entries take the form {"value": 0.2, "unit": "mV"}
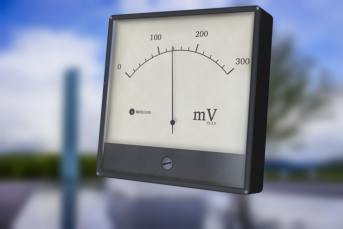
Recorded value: {"value": 140, "unit": "mV"}
